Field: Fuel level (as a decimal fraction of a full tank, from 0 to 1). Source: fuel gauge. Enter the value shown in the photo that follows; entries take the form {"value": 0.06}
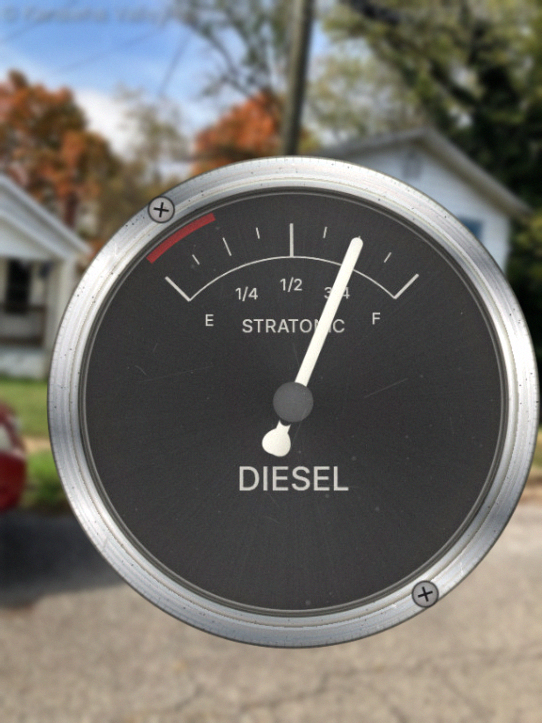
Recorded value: {"value": 0.75}
